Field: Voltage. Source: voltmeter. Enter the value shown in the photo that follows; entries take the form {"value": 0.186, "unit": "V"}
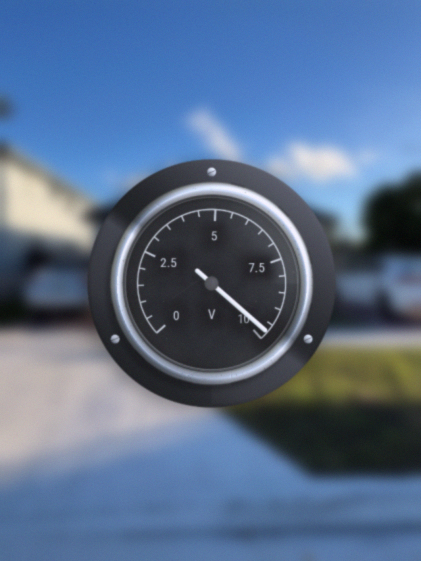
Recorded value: {"value": 9.75, "unit": "V"}
